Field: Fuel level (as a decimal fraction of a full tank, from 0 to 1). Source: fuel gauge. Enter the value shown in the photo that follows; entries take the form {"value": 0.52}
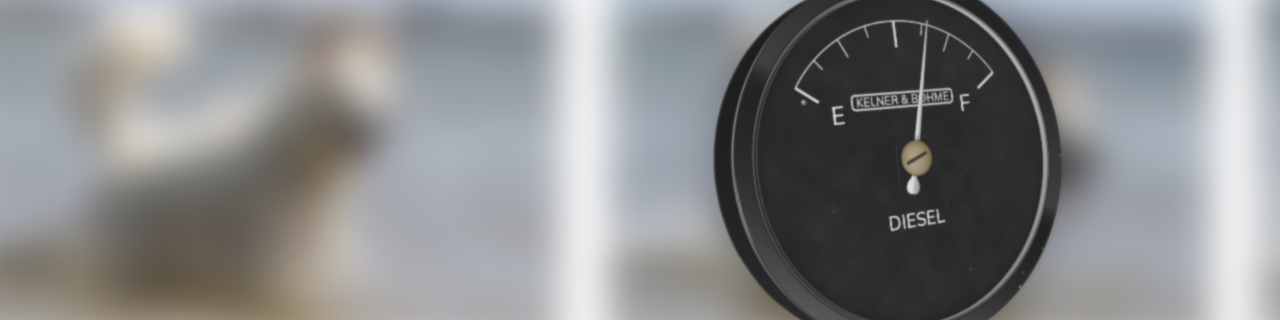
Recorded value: {"value": 0.625}
